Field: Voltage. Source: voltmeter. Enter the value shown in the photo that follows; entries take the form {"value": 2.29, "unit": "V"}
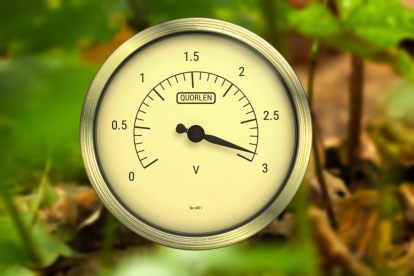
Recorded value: {"value": 2.9, "unit": "V"}
